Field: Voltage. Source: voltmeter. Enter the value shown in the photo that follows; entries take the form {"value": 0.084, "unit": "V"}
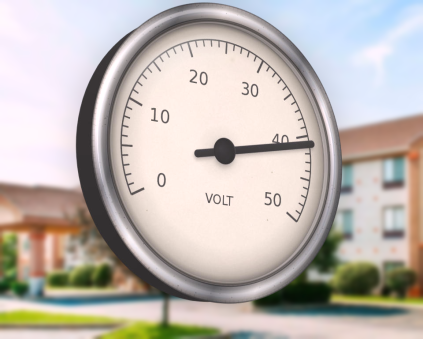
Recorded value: {"value": 41, "unit": "V"}
